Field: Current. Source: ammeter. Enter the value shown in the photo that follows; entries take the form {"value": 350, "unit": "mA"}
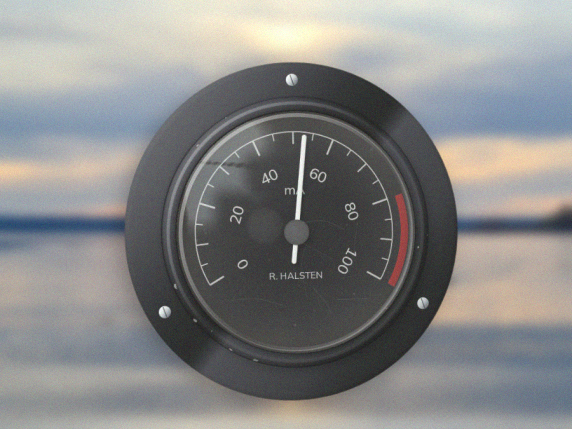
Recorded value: {"value": 52.5, "unit": "mA"}
